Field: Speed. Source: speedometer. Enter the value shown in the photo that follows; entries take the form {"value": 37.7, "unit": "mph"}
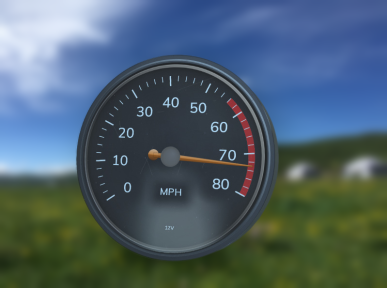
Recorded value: {"value": 73, "unit": "mph"}
